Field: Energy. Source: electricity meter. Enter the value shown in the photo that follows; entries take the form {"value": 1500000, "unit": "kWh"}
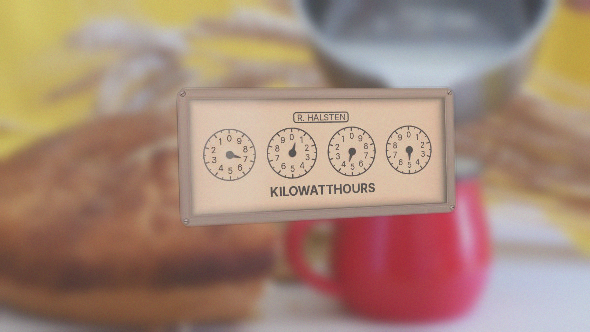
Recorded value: {"value": 7045, "unit": "kWh"}
